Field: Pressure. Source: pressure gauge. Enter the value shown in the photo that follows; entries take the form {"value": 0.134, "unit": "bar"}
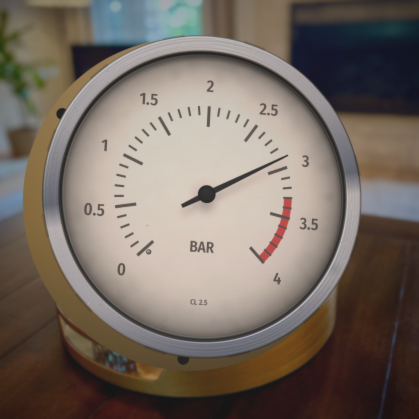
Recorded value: {"value": 2.9, "unit": "bar"}
